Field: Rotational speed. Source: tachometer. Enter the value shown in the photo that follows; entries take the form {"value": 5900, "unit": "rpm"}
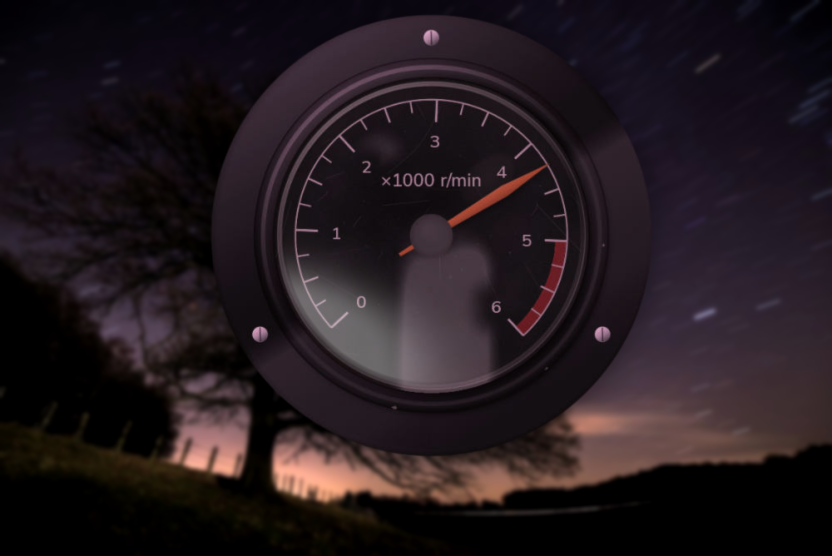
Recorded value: {"value": 4250, "unit": "rpm"}
